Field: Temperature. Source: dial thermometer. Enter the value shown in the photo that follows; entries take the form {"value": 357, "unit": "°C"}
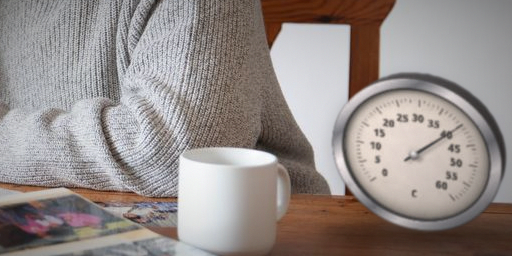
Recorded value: {"value": 40, "unit": "°C"}
